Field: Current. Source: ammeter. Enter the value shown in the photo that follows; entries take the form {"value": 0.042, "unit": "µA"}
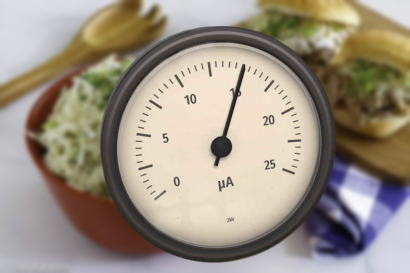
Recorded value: {"value": 15, "unit": "µA"}
